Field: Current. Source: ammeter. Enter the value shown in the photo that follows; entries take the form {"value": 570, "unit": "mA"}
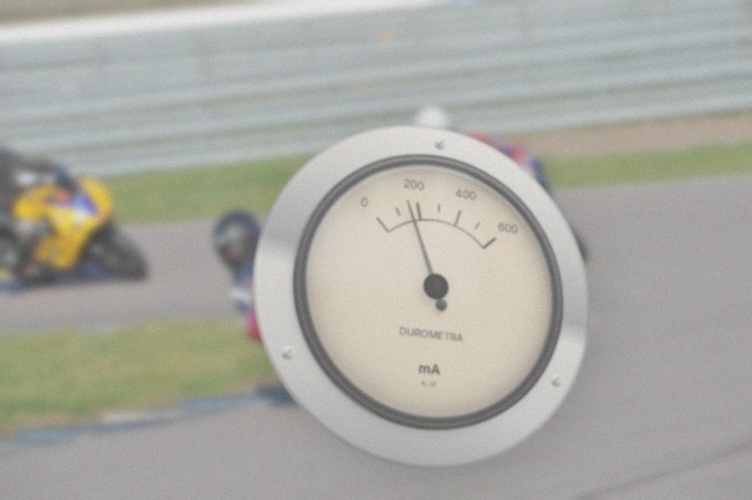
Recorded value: {"value": 150, "unit": "mA"}
